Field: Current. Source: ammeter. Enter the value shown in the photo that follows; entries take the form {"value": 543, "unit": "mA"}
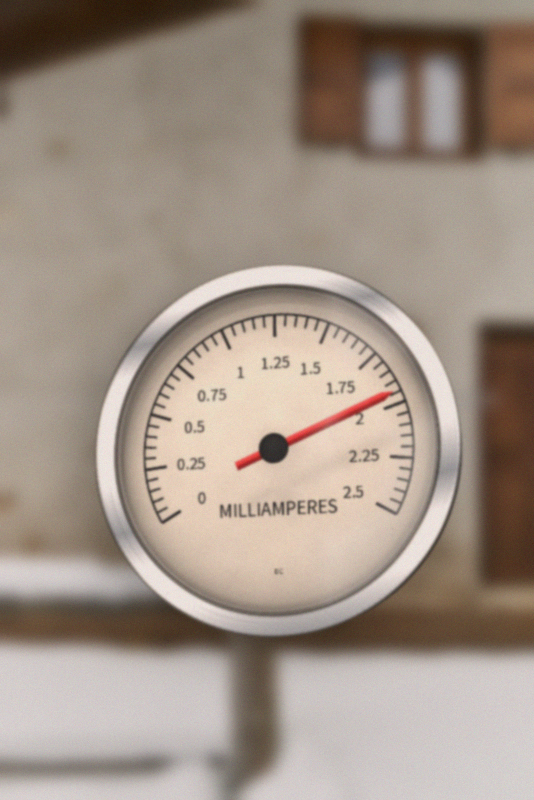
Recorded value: {"value": 1.95, "unit": "mA"}
